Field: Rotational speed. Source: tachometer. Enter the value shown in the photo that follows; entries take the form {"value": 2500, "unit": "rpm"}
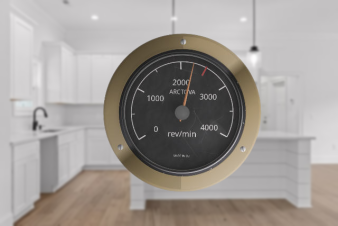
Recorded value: {"value": 2250, "unit": "rpm"}
